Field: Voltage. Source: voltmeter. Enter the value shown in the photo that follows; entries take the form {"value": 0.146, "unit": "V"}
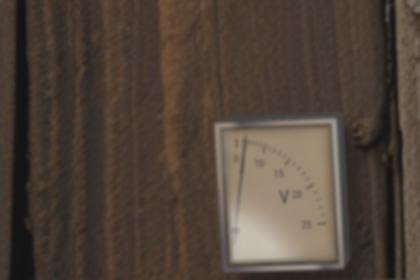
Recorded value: {"value": 5, "unit": "V"}
